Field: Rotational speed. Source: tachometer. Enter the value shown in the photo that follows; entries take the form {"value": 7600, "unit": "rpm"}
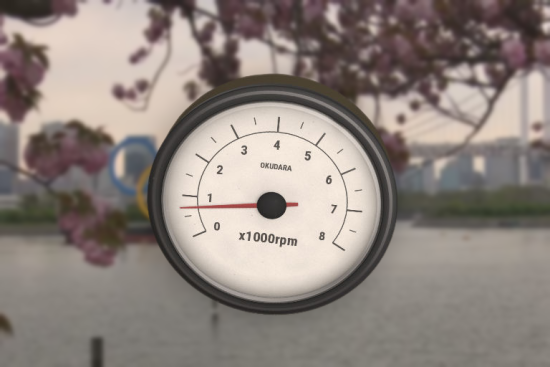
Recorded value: {"value": 750, "unit": "rpm"}
